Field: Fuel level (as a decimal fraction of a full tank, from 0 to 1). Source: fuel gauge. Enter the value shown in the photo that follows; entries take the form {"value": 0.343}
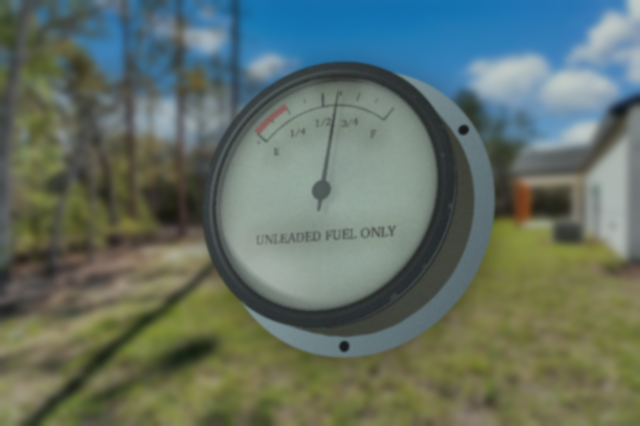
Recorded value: {"value": 0.625}
